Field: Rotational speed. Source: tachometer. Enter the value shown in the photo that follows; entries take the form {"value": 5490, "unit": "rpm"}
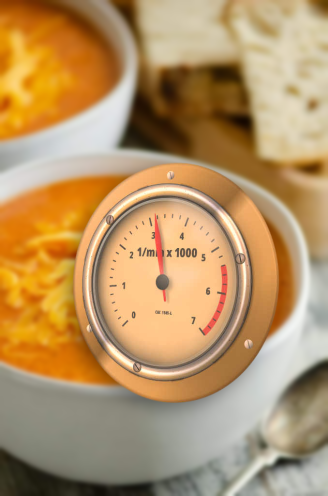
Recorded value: {"value": 3200, "unit": "rpm"}
